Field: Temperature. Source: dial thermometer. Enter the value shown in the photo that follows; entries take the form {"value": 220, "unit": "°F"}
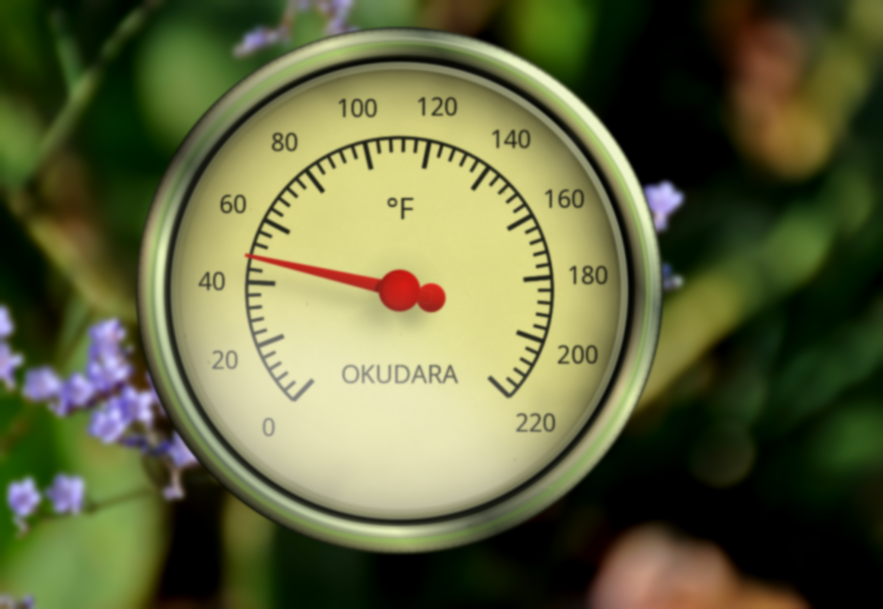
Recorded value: {"value": 48, "unit": "°F"}
